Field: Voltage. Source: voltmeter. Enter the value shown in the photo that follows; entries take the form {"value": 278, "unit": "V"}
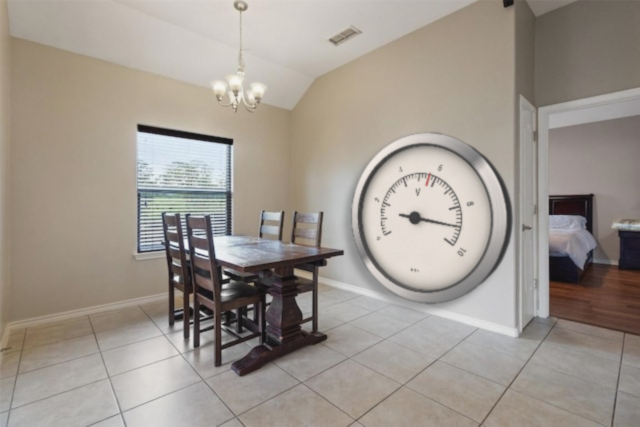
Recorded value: {"value": 9, "unit": "V"}
